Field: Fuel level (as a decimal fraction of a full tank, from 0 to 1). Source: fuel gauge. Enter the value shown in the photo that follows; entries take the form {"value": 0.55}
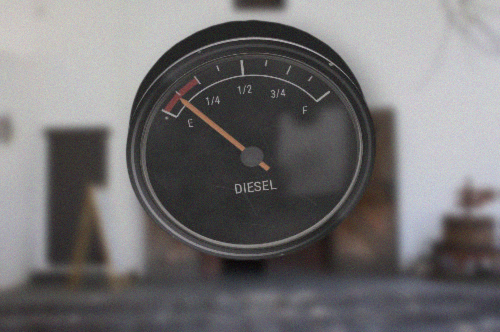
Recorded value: {"value": 0.125}
